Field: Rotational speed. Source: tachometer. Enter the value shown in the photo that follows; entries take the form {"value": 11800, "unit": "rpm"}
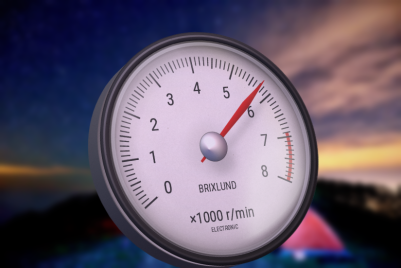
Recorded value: {"value": 5700, "unit": "rpm"}
